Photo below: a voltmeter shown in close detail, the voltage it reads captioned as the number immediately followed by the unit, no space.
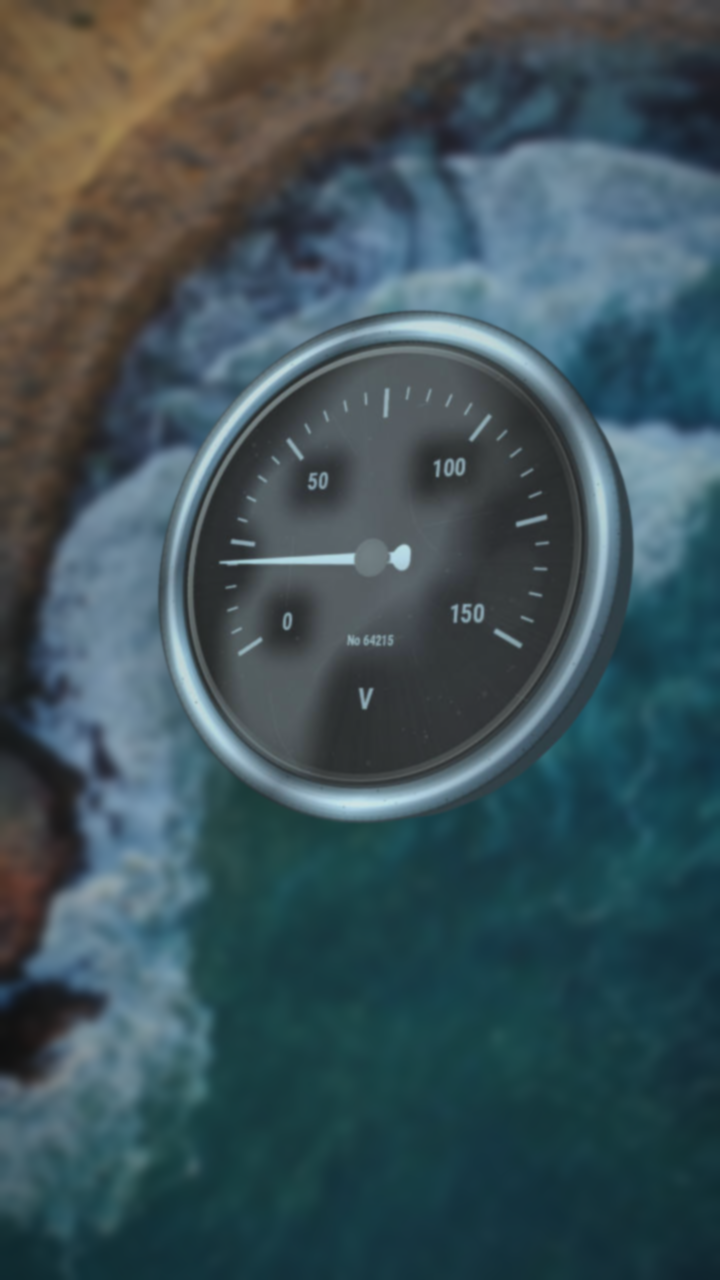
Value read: 20V
